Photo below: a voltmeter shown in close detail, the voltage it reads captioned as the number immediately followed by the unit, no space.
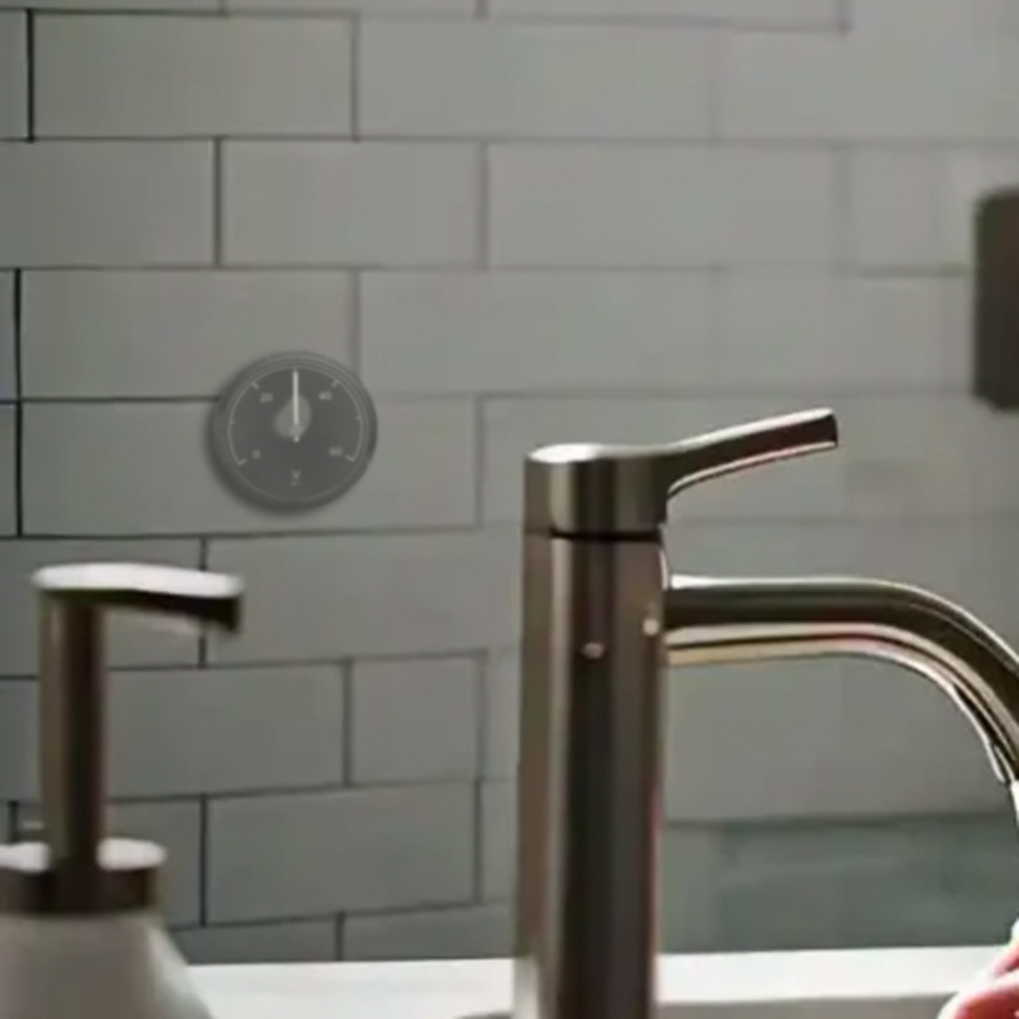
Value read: 30V
